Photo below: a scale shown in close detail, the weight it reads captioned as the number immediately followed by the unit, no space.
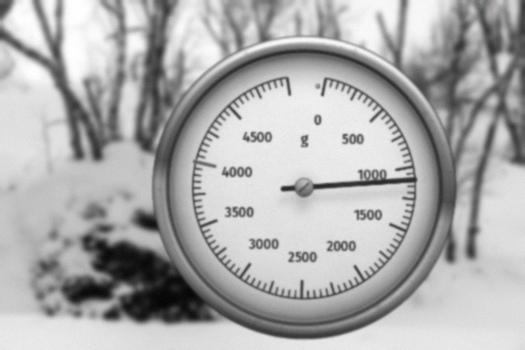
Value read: 1100g
